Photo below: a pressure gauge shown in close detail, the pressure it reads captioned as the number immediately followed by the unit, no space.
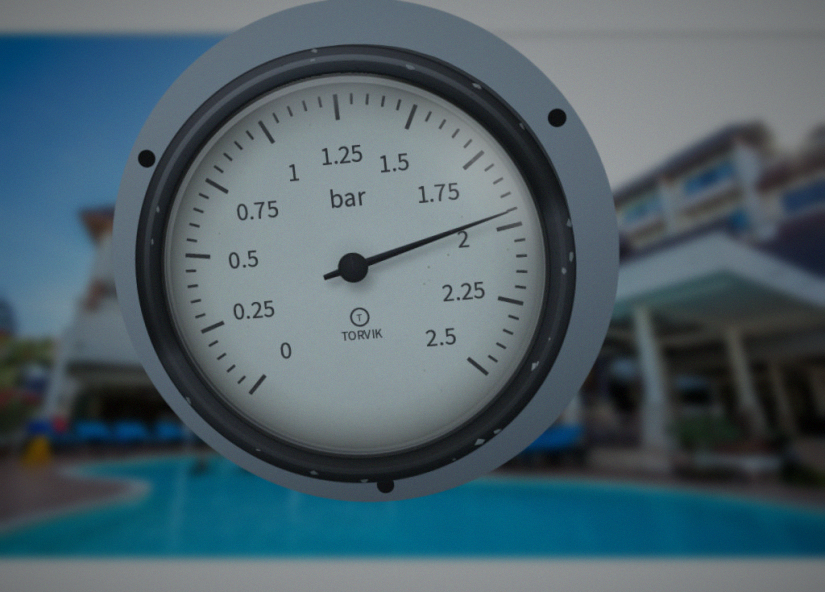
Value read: 1.95bar
